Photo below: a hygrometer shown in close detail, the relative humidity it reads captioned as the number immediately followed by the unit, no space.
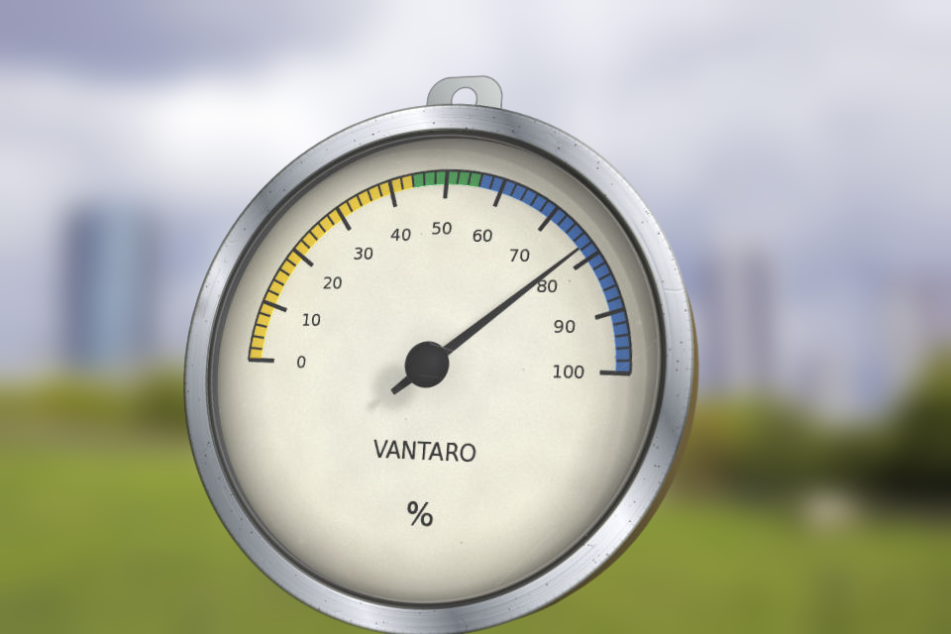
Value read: 78%
